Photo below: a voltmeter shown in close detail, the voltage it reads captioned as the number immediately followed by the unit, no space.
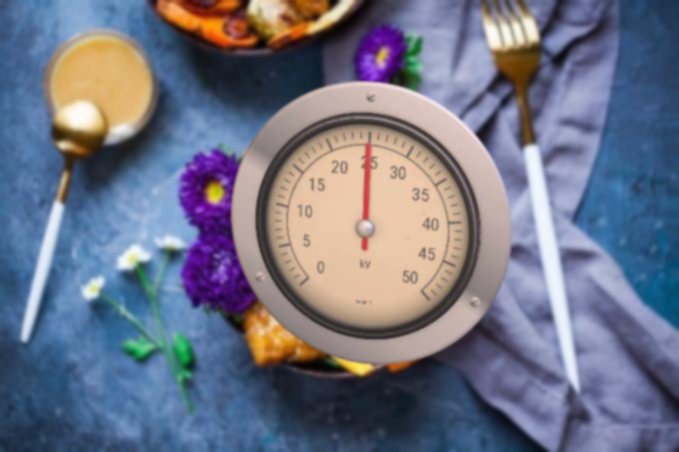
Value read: 25kV
